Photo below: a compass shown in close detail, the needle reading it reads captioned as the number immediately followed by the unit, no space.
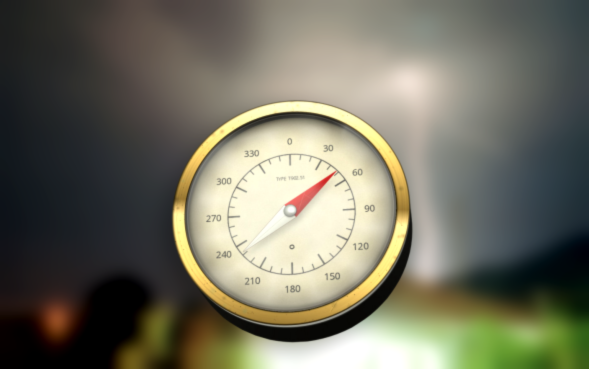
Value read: 50°
